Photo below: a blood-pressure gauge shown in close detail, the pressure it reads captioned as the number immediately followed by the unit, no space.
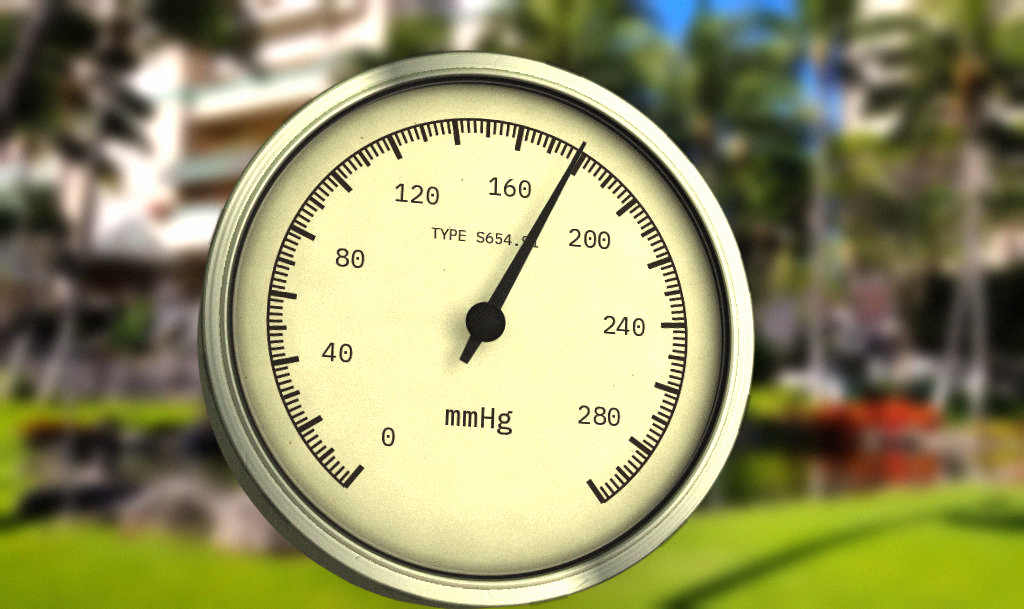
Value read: 178mmHg
